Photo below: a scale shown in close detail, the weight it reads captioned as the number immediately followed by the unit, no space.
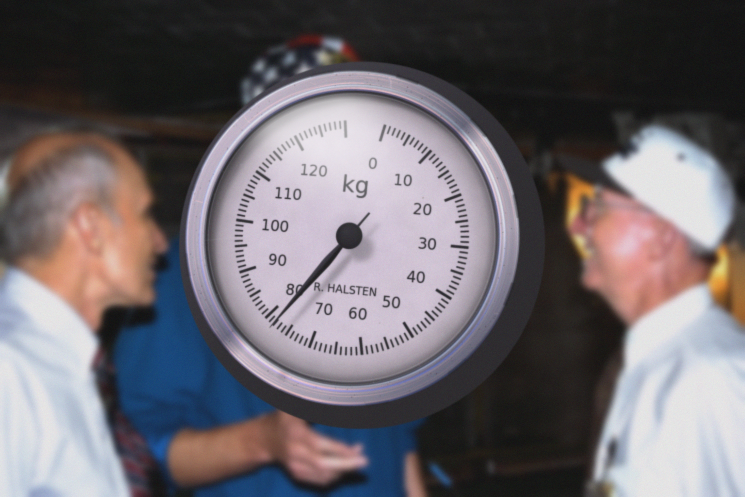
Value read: 78kg
